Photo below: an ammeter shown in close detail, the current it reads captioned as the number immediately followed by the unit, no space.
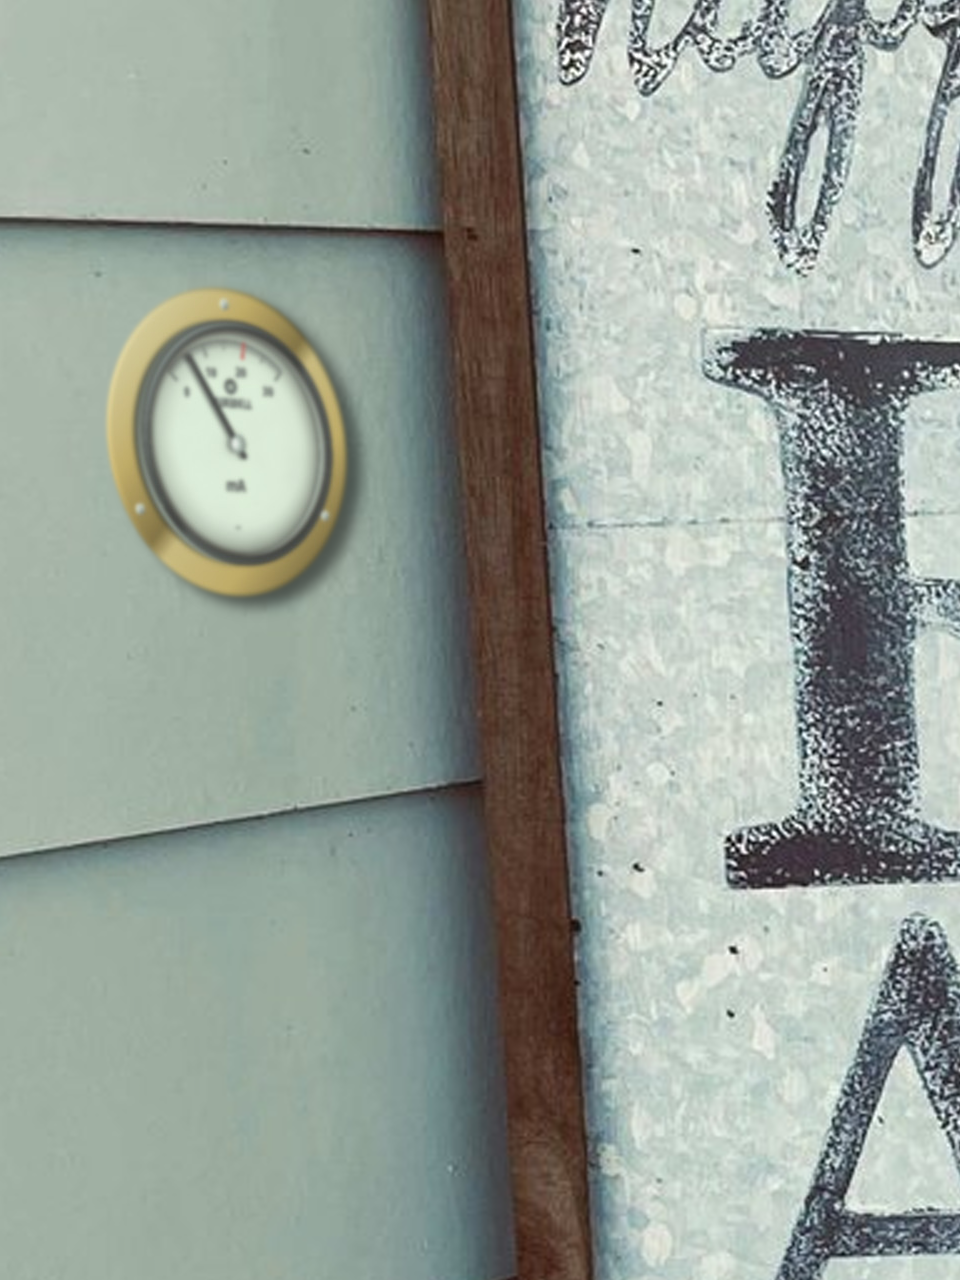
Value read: 5mA
